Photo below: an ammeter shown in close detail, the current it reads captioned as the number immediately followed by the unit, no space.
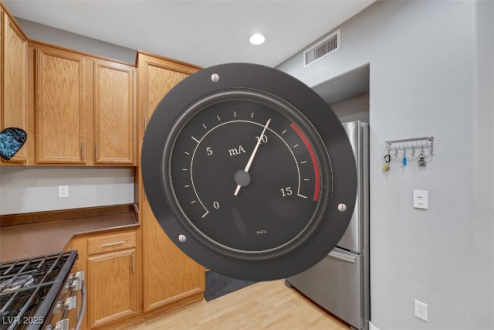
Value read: 10mA
